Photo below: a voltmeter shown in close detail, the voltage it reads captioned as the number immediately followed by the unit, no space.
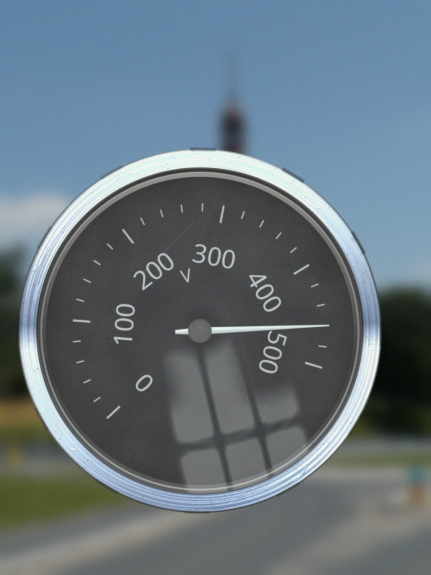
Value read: 460V
